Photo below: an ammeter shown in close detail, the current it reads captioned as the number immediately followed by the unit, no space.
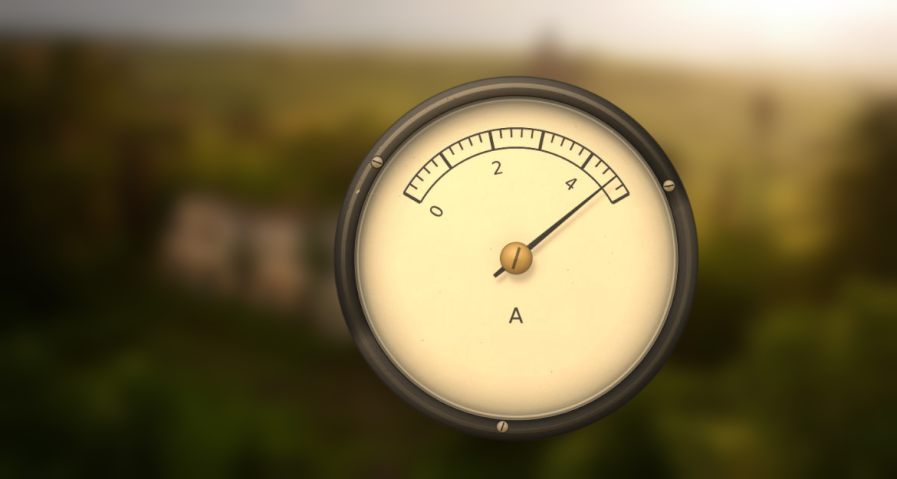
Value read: 4.6A
